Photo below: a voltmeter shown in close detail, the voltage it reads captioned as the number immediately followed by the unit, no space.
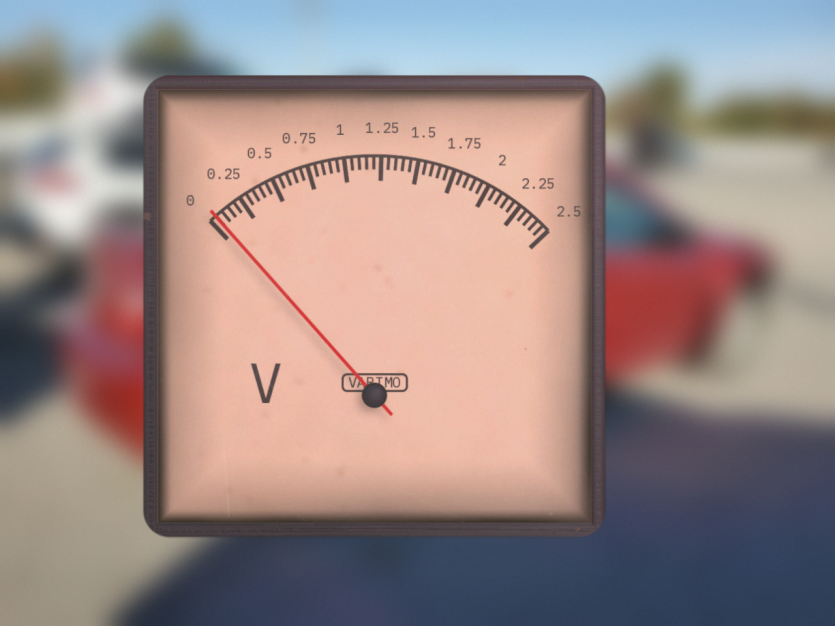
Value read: 0.05V
